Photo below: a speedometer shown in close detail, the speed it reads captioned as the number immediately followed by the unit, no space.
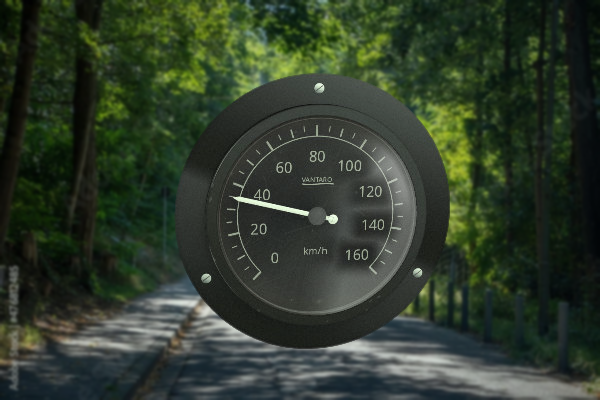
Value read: 35km/h
